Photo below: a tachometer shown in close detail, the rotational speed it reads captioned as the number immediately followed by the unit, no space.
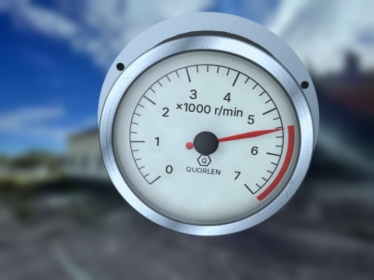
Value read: 5400rpm
